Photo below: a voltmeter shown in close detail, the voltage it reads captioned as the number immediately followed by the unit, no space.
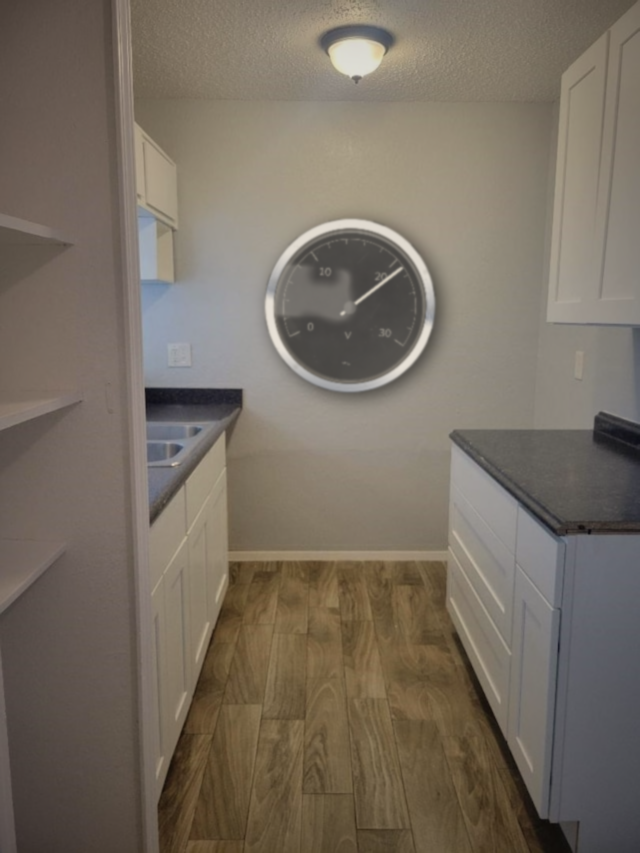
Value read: 21V
